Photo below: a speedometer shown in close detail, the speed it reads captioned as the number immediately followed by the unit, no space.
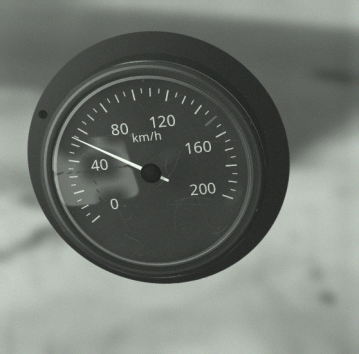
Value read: 55km/h
